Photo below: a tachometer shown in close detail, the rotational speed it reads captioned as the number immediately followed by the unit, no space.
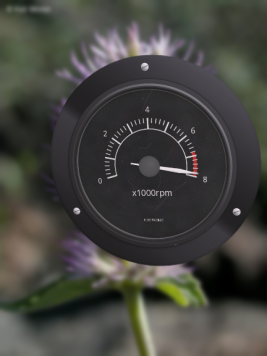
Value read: 7800rpm
